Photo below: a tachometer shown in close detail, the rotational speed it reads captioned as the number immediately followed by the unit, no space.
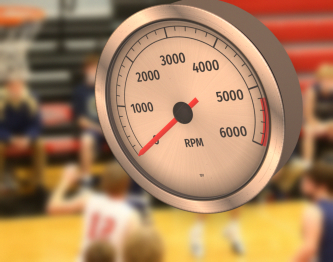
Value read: 0rpm
